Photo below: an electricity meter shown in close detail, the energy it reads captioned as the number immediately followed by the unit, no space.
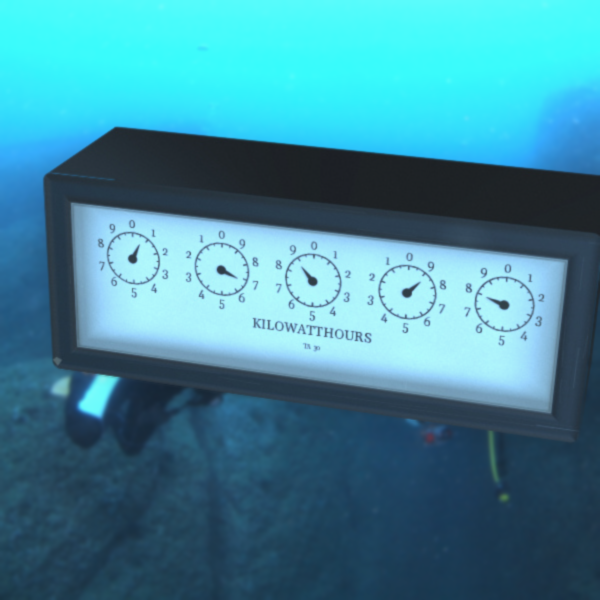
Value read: 6888kWh
